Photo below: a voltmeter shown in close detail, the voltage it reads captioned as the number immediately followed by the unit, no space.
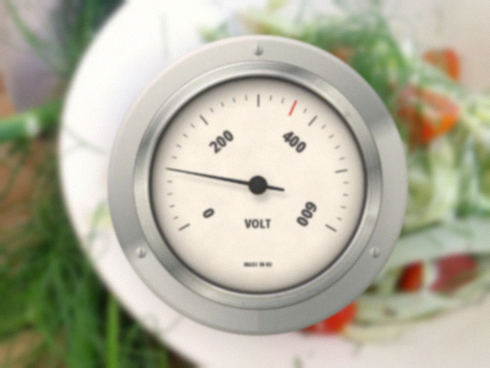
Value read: 100V
